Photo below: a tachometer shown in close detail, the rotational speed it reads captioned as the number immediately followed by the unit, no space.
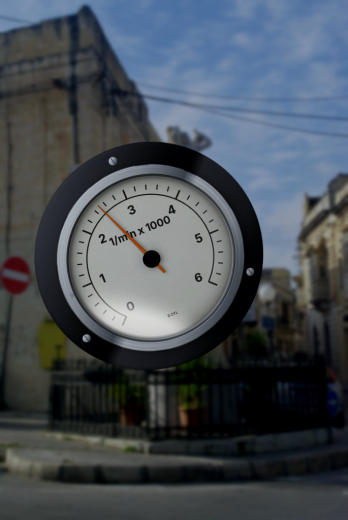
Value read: 2500rpm
